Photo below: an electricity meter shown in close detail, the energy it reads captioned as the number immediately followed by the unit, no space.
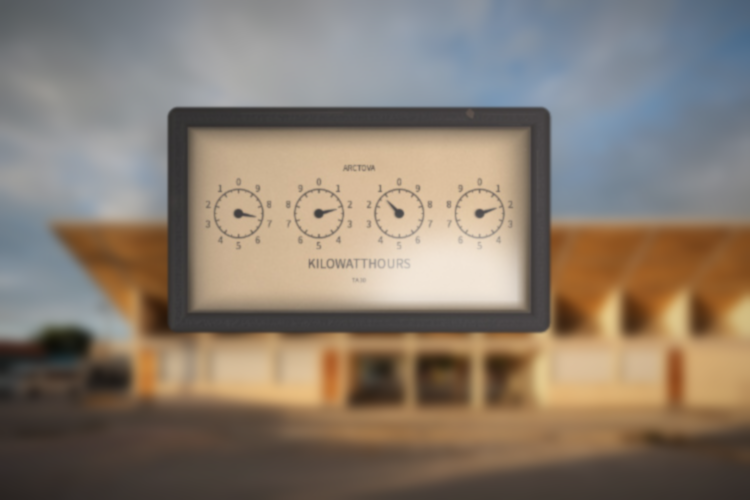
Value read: 7212kWh
